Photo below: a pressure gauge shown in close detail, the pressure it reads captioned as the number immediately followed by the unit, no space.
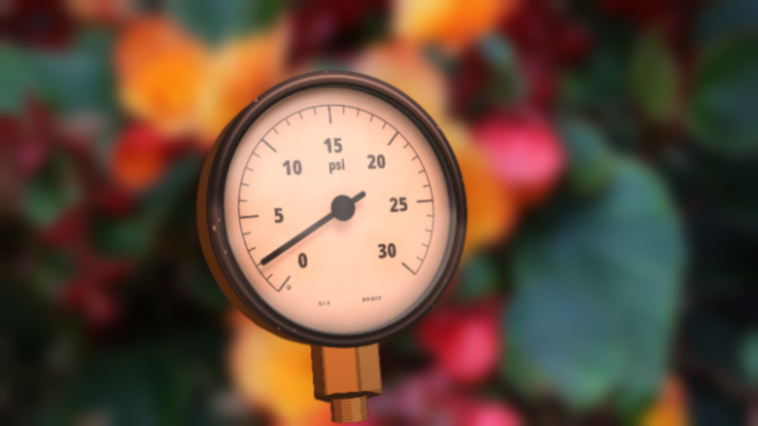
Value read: 2psi
